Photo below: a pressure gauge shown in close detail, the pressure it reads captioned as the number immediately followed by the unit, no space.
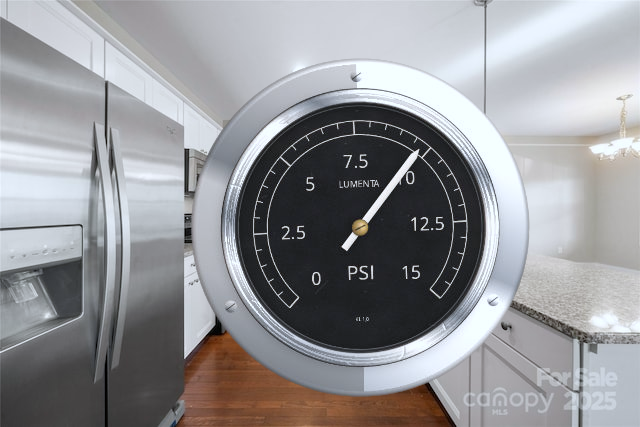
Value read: 9.75psi
